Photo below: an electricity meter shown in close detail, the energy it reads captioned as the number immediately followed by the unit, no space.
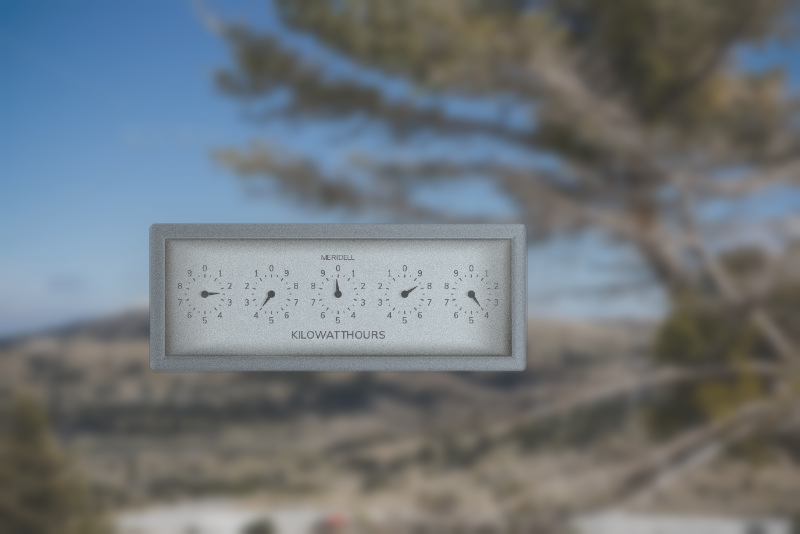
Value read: 23984kWh
